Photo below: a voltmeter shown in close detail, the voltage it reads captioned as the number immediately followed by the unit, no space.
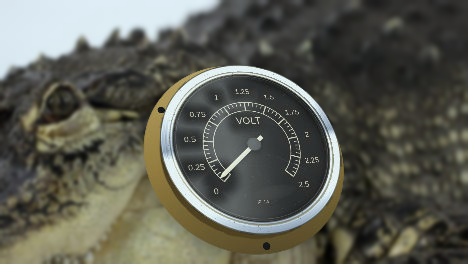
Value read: 0.05V
